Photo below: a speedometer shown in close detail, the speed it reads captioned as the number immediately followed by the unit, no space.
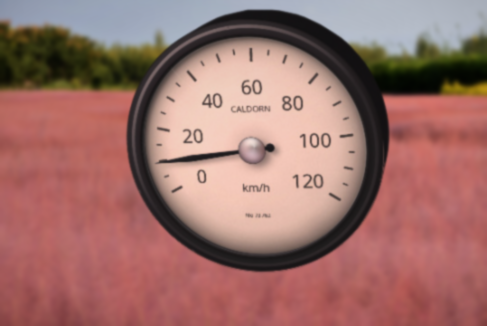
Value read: 10km/h
